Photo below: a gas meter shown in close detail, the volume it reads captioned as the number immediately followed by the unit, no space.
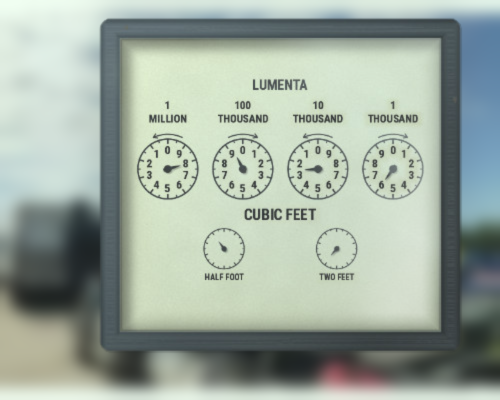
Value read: 792600ft³
